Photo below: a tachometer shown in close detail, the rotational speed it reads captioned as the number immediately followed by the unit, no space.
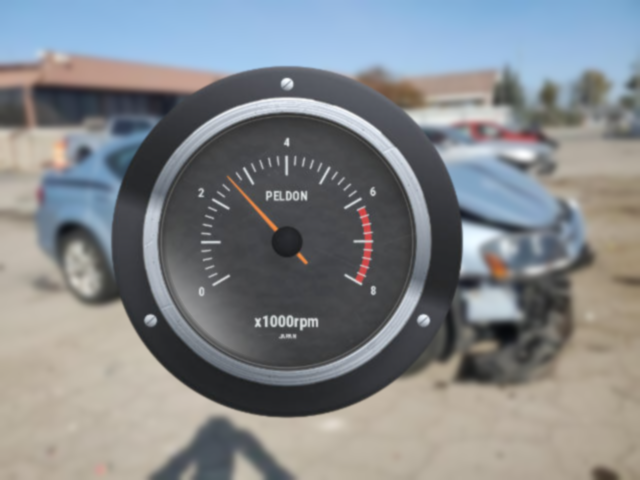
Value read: 2600rpm
